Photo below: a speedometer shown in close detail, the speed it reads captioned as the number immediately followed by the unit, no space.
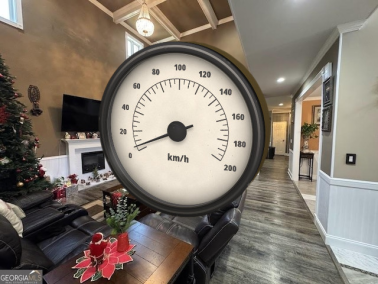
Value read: 5km/h
